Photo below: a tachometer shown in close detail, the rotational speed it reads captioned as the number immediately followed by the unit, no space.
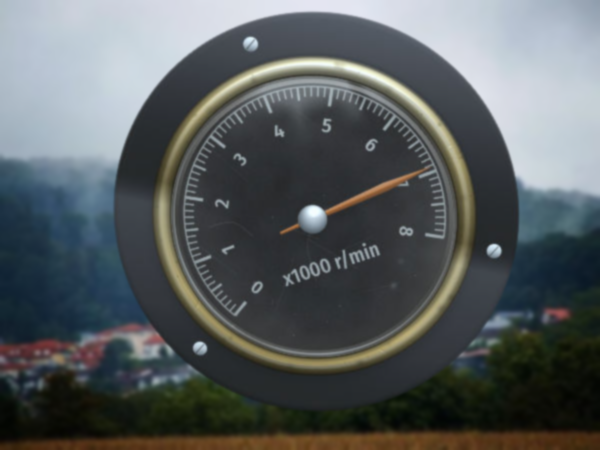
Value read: 6900rpm
